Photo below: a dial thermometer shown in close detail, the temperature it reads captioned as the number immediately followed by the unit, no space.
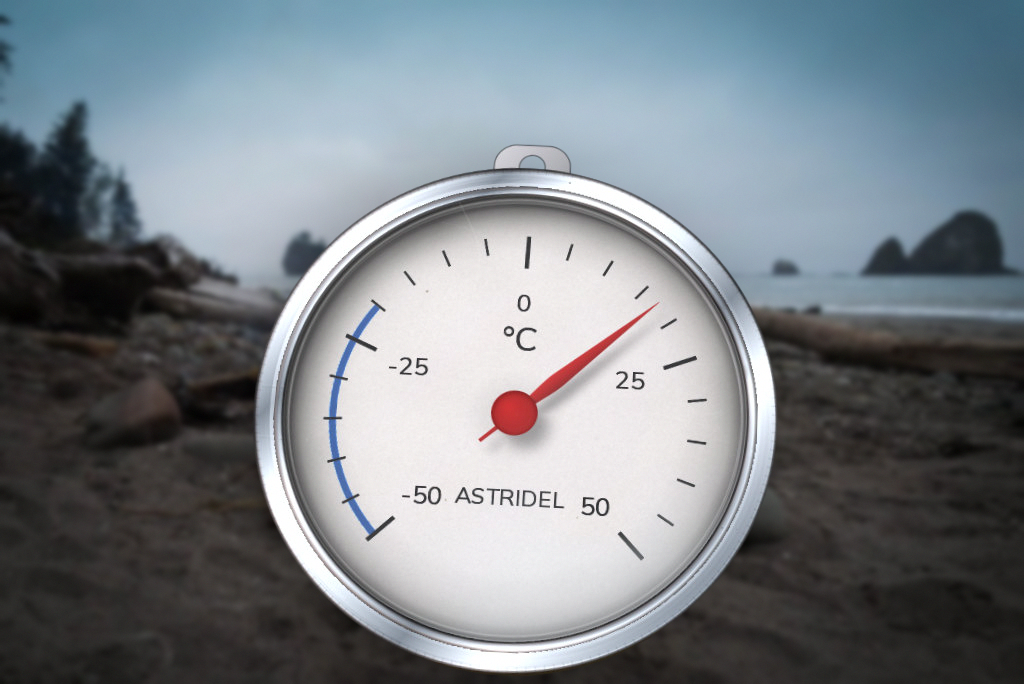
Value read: 17.5°C
